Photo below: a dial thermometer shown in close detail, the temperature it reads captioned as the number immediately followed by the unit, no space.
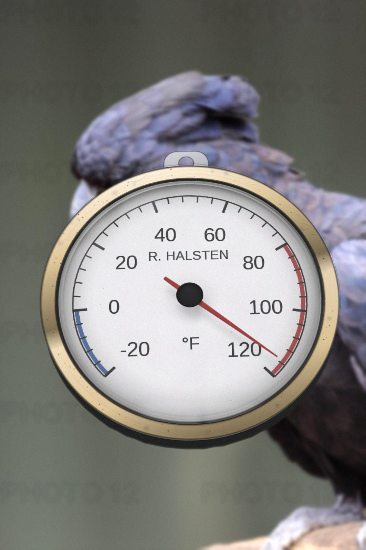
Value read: 116°F
